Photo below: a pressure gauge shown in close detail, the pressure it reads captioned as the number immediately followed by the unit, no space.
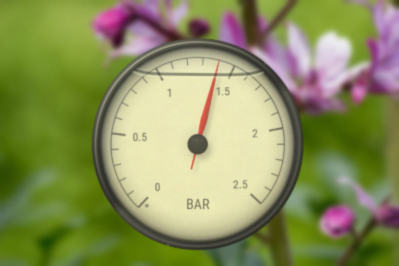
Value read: 1.4bar
